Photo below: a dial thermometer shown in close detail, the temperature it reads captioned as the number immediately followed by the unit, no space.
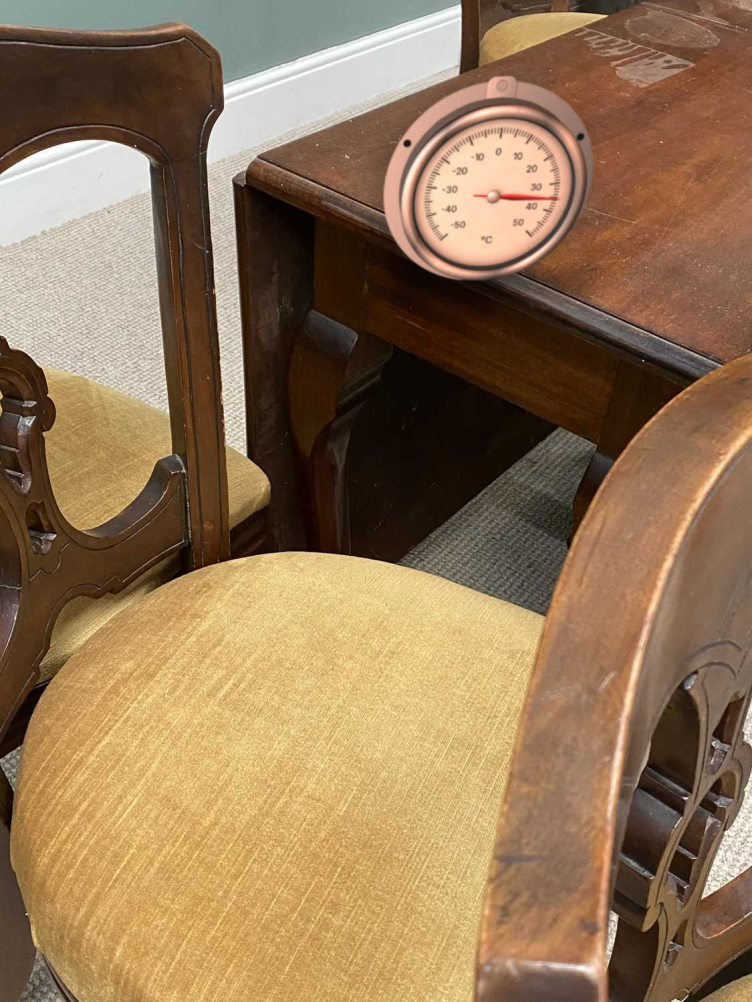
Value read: 35°C
